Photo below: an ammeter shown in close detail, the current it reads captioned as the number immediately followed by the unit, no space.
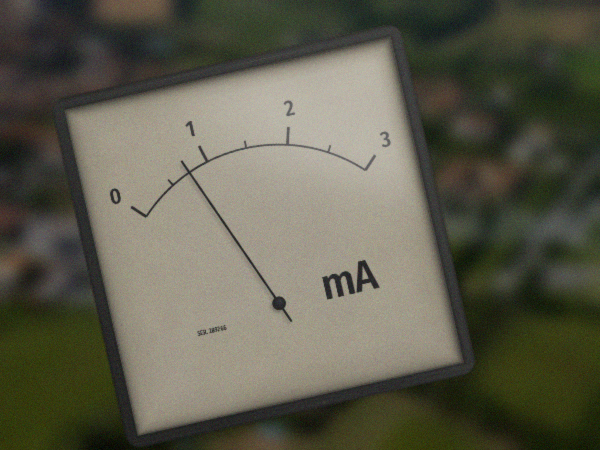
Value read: 0.75mA
